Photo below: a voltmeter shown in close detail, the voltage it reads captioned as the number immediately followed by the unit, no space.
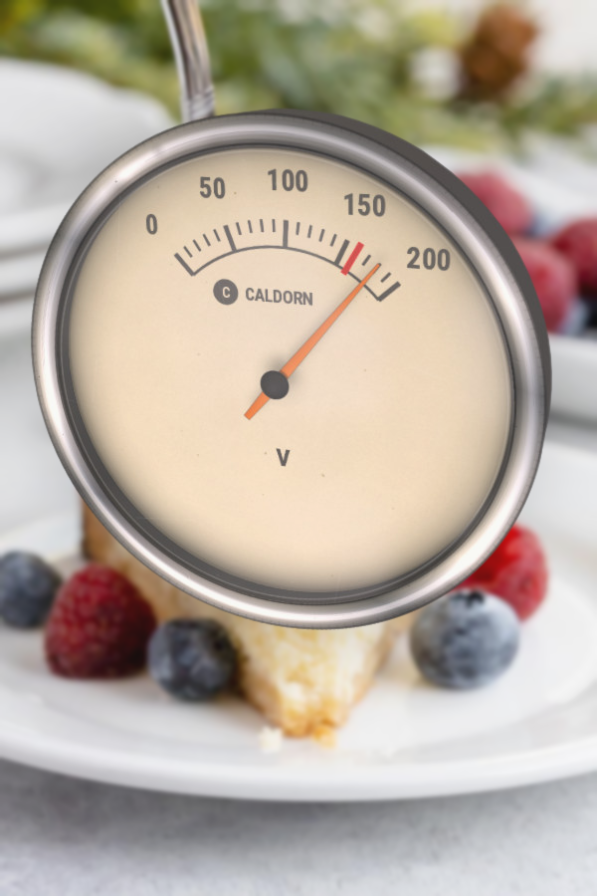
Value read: 180V
